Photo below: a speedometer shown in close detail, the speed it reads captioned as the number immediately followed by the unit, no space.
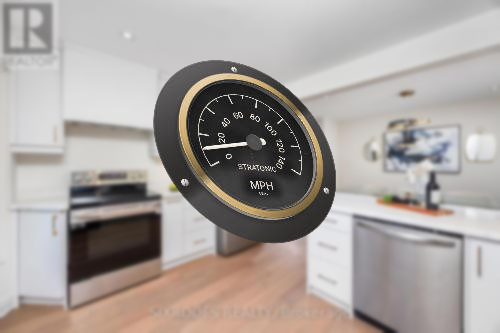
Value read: 10mph
